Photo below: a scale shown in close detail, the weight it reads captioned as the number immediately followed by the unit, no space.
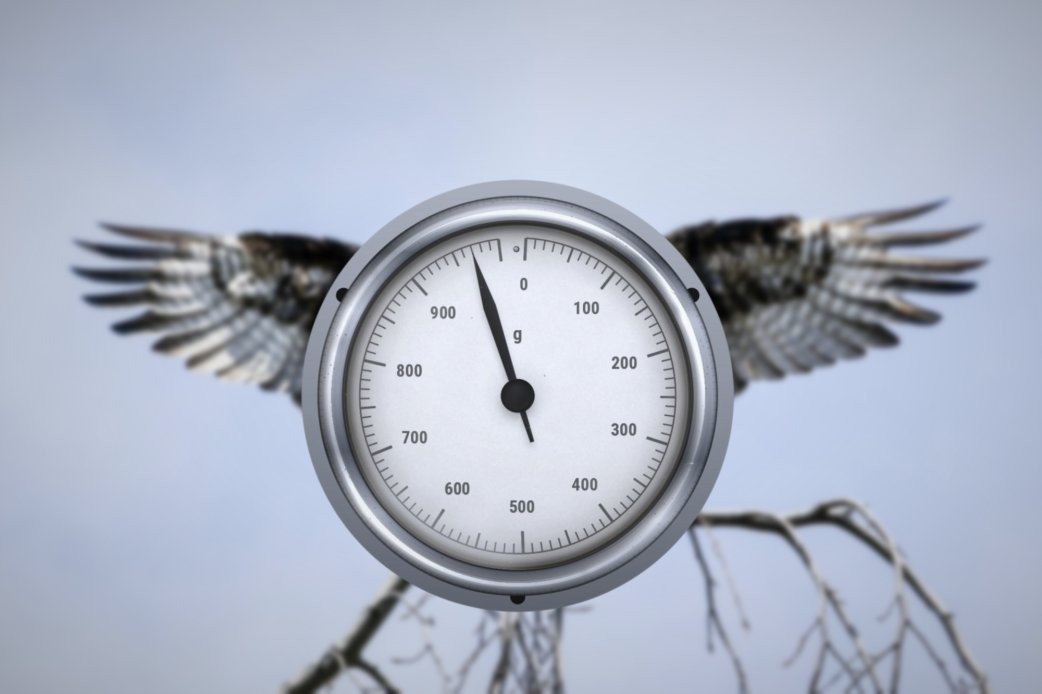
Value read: 970g
